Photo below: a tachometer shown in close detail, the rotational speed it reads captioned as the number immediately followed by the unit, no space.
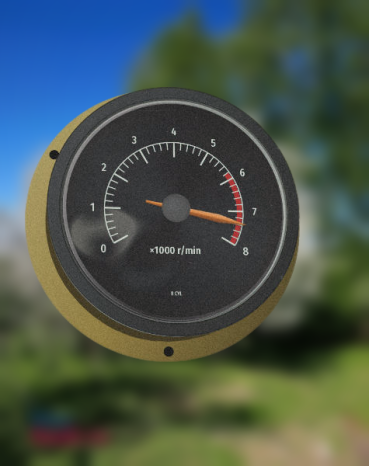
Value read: 7400rpm
